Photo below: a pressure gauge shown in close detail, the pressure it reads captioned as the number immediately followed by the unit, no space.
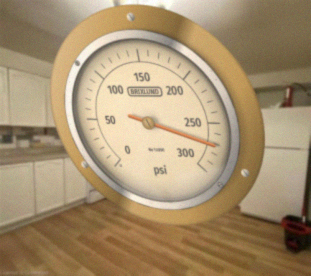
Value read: 270psi
